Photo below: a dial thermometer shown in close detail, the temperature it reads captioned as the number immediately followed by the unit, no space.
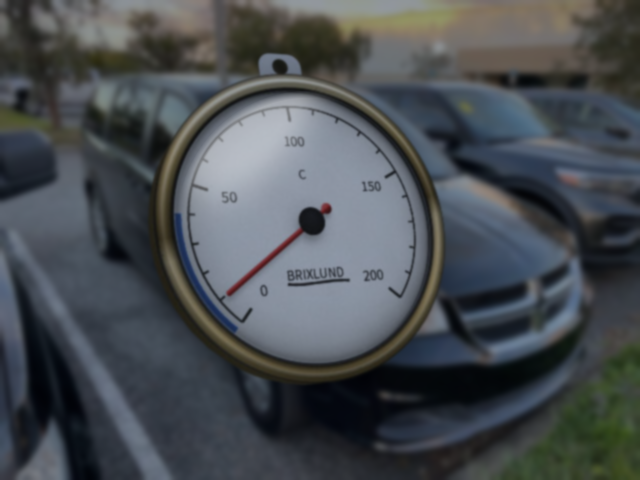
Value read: 10°C
